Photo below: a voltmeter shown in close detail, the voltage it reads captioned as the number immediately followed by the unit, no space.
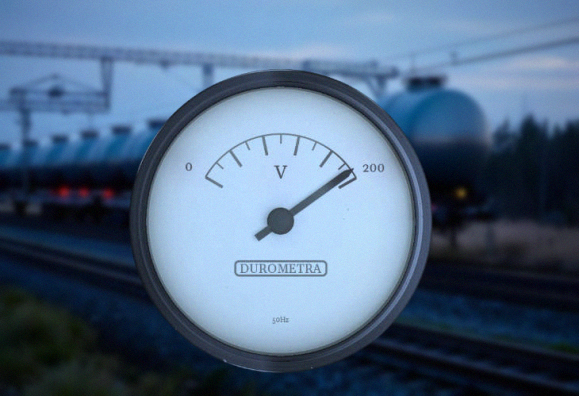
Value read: 190V
